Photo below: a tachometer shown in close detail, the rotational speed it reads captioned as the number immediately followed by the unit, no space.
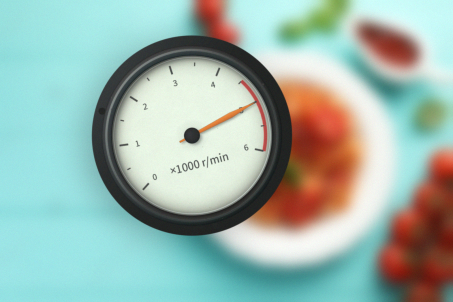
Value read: 5000rpm
